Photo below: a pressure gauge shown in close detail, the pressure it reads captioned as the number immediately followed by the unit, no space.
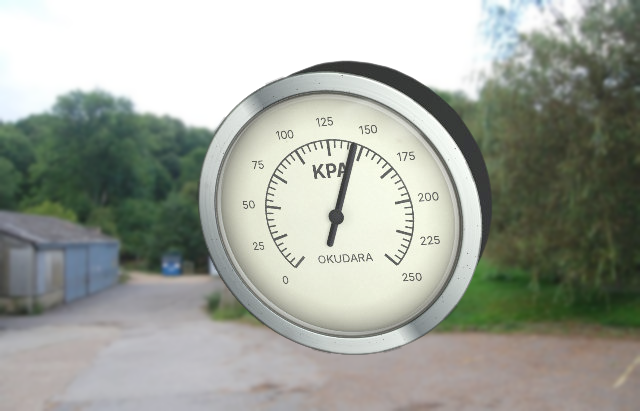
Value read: 145kPa
